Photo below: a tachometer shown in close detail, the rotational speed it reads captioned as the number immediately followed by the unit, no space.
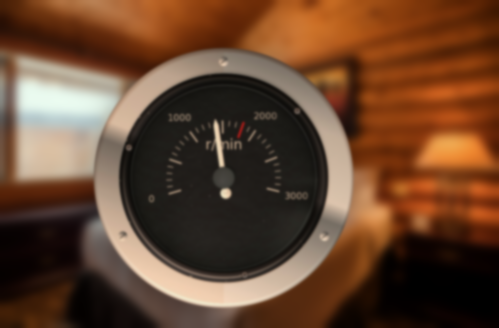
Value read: 1400rpm
